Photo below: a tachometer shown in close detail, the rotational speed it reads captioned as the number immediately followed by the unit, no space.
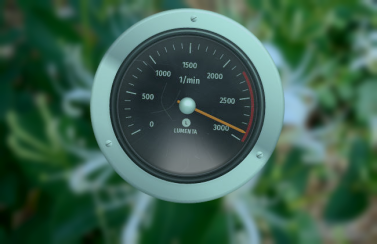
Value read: 2900rpm
